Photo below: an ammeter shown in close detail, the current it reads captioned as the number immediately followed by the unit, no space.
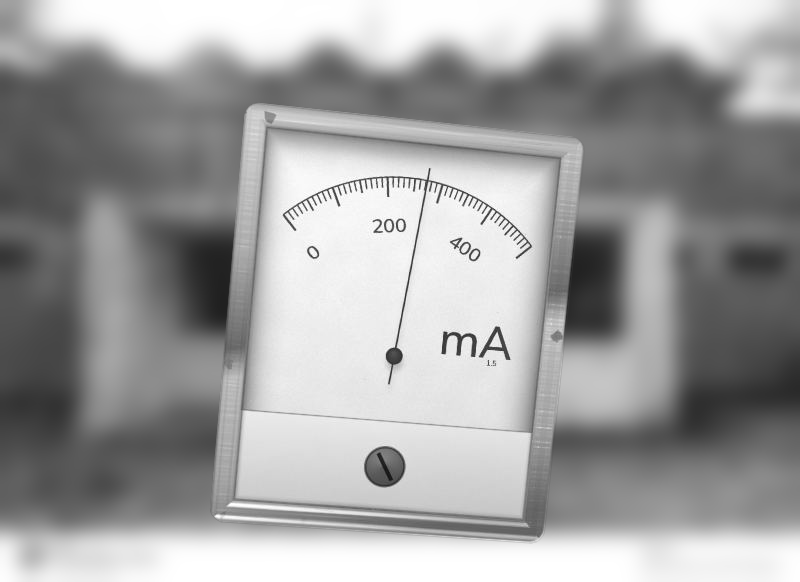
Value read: 270mA
